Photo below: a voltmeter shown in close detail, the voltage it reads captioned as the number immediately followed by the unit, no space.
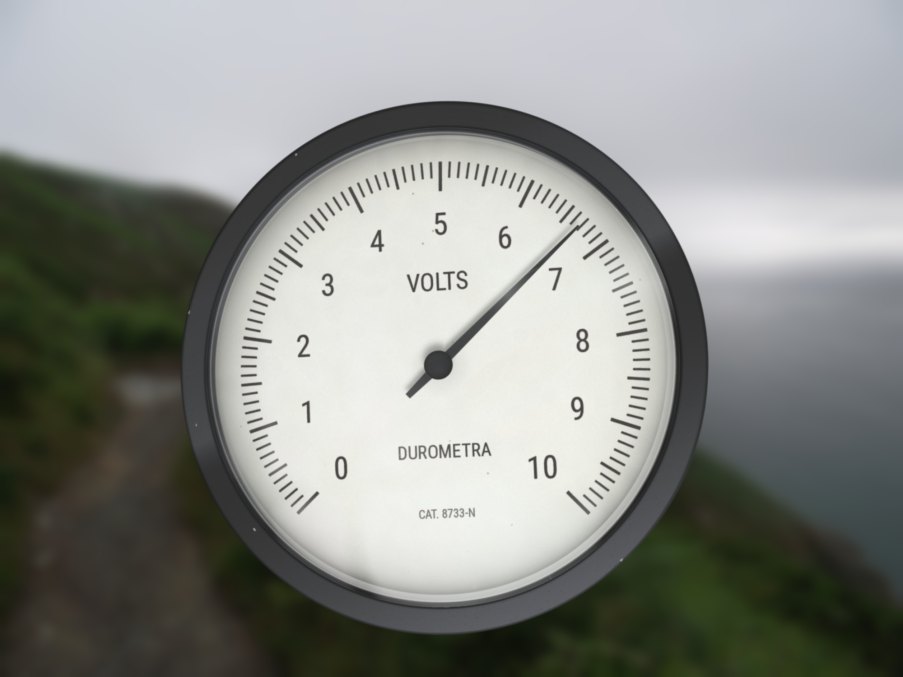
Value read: 6.7V
